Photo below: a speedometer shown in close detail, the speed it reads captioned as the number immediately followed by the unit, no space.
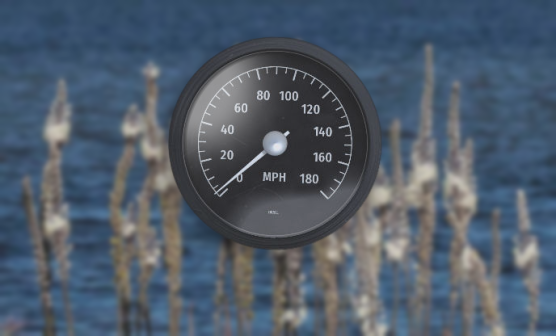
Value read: 2.5mph
